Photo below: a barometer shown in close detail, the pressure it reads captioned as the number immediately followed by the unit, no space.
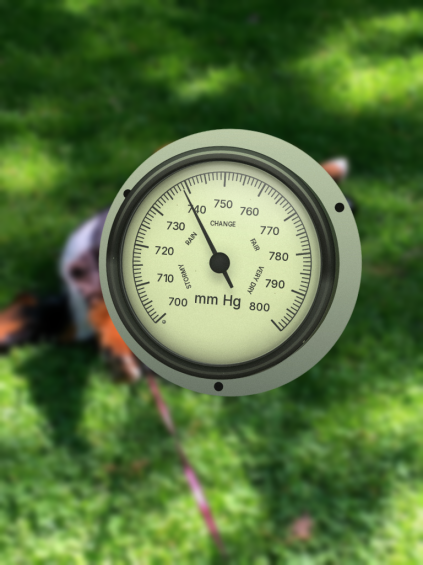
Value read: 739mmHg
